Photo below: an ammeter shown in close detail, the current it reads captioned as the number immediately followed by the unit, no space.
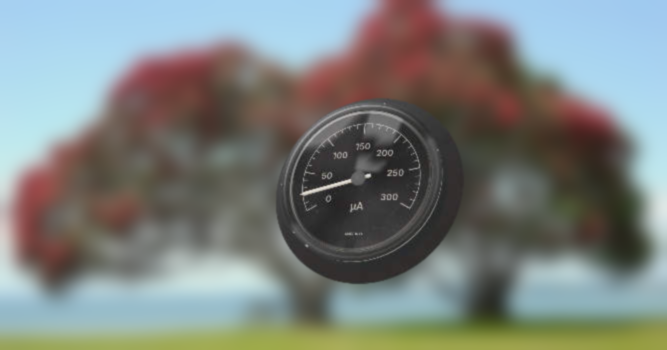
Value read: 20µA
